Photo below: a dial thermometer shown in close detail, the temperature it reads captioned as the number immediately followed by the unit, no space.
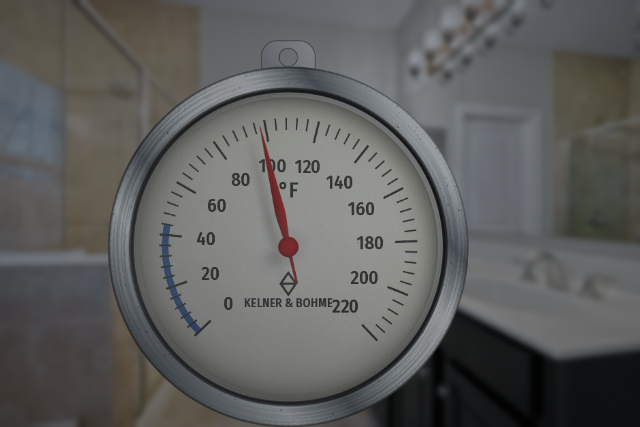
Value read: 98°F
